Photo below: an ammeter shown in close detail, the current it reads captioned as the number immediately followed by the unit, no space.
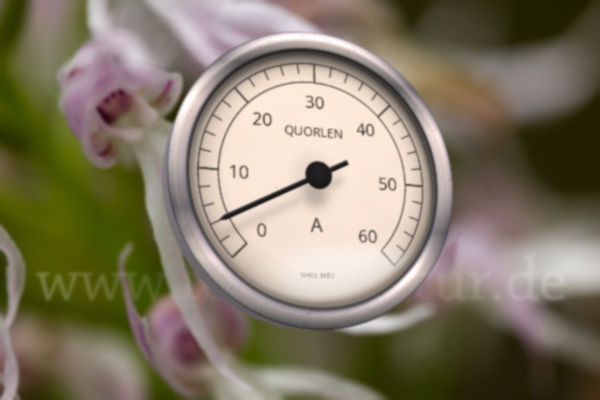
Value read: 4A
